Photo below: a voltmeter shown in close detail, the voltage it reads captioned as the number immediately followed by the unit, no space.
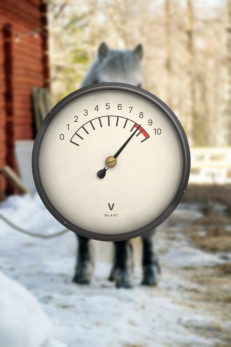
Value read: 8.5V
